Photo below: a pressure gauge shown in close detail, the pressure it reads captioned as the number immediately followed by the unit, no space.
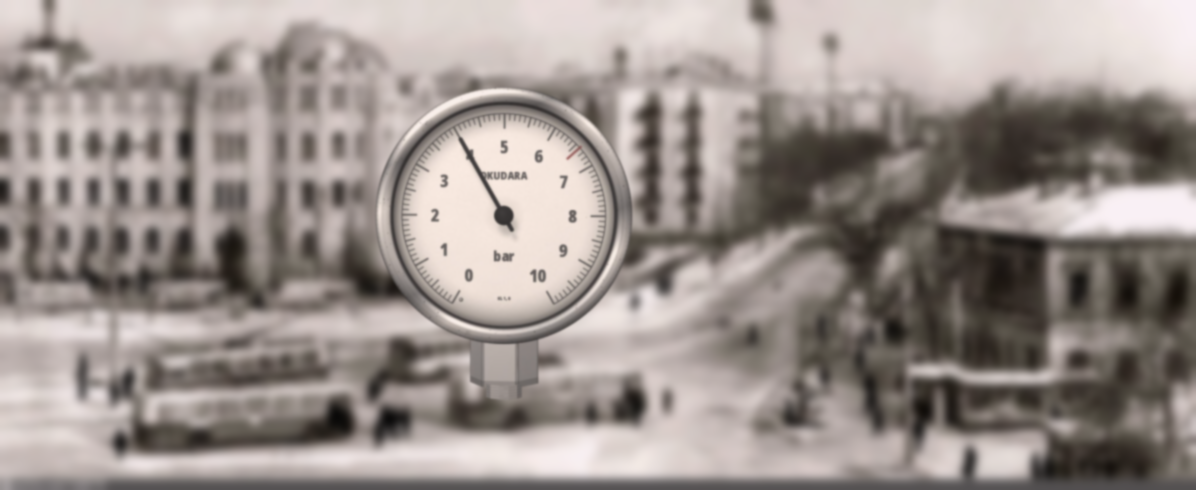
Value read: 4bar
